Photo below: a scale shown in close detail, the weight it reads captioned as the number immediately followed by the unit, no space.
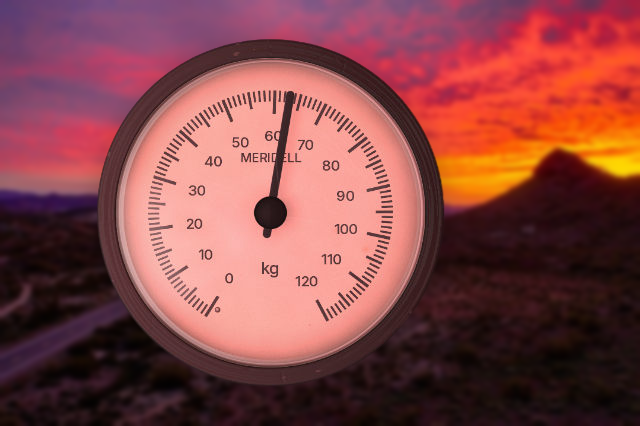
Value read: 63kg
